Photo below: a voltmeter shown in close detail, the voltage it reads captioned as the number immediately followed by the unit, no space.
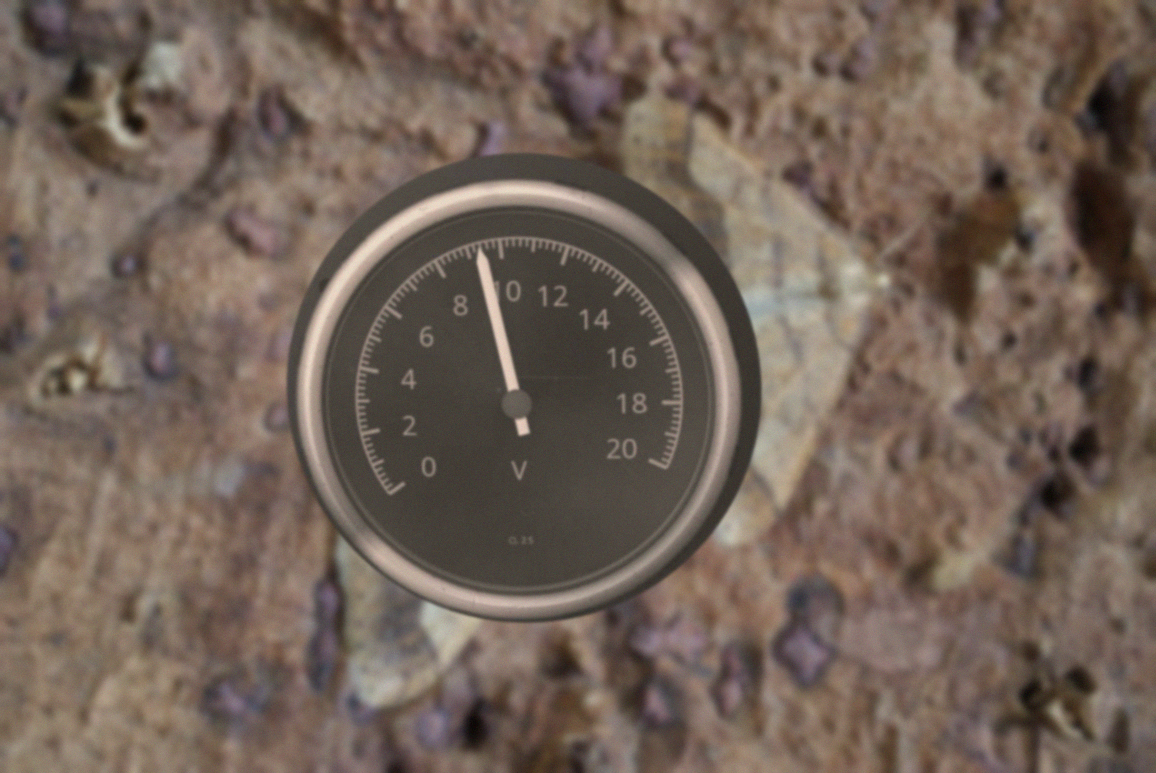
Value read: 9.4V
